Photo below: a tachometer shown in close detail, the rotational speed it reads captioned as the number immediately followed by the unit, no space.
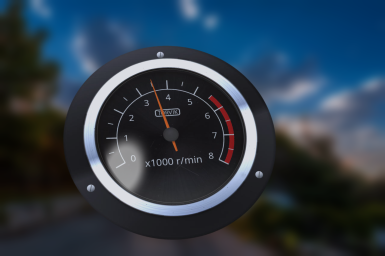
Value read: 3500rpm
